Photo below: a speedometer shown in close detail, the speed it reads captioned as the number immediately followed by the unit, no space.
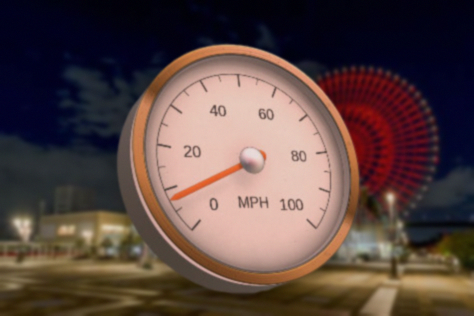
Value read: 7.5mph
